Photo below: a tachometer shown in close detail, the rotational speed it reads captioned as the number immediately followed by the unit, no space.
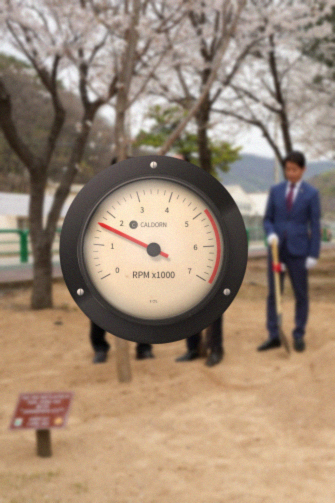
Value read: 1600rpm
